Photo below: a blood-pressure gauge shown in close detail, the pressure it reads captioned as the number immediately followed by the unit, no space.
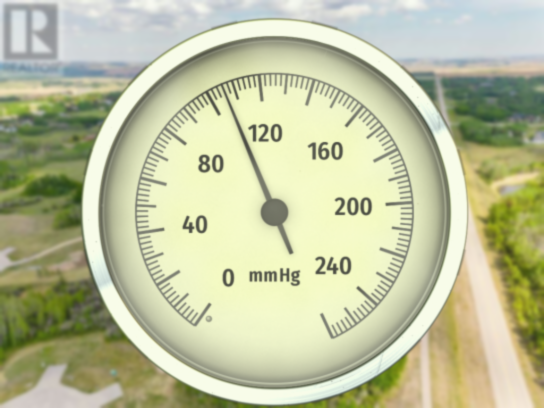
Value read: 106mmHg
